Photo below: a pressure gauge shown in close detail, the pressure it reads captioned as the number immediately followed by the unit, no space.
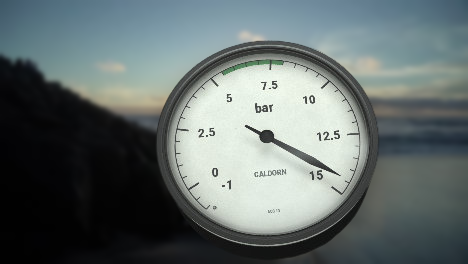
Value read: 14.5bar
